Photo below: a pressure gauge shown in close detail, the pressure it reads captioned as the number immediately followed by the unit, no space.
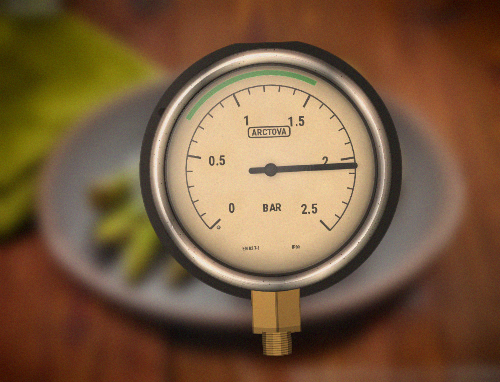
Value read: 2.05bar
